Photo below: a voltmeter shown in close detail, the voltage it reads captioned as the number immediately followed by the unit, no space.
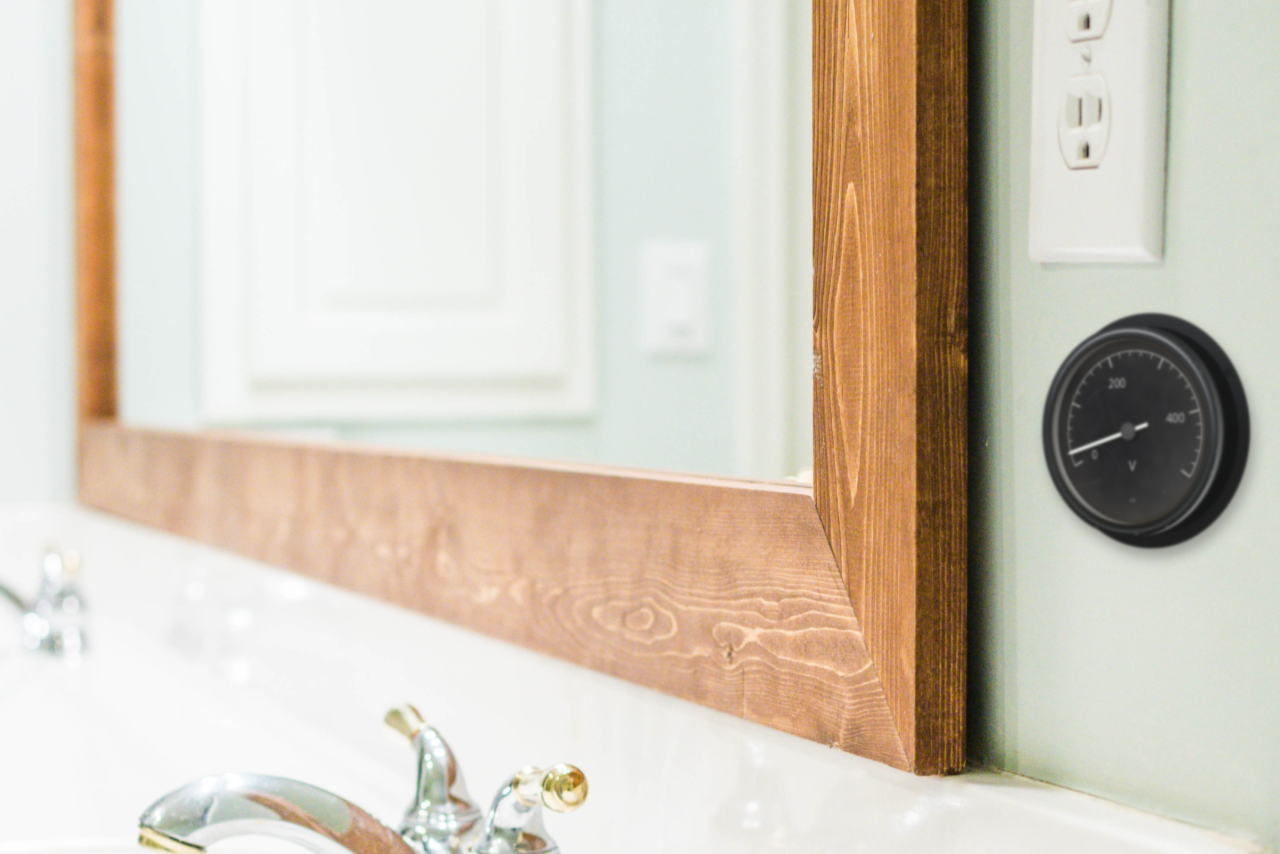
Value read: 20V
